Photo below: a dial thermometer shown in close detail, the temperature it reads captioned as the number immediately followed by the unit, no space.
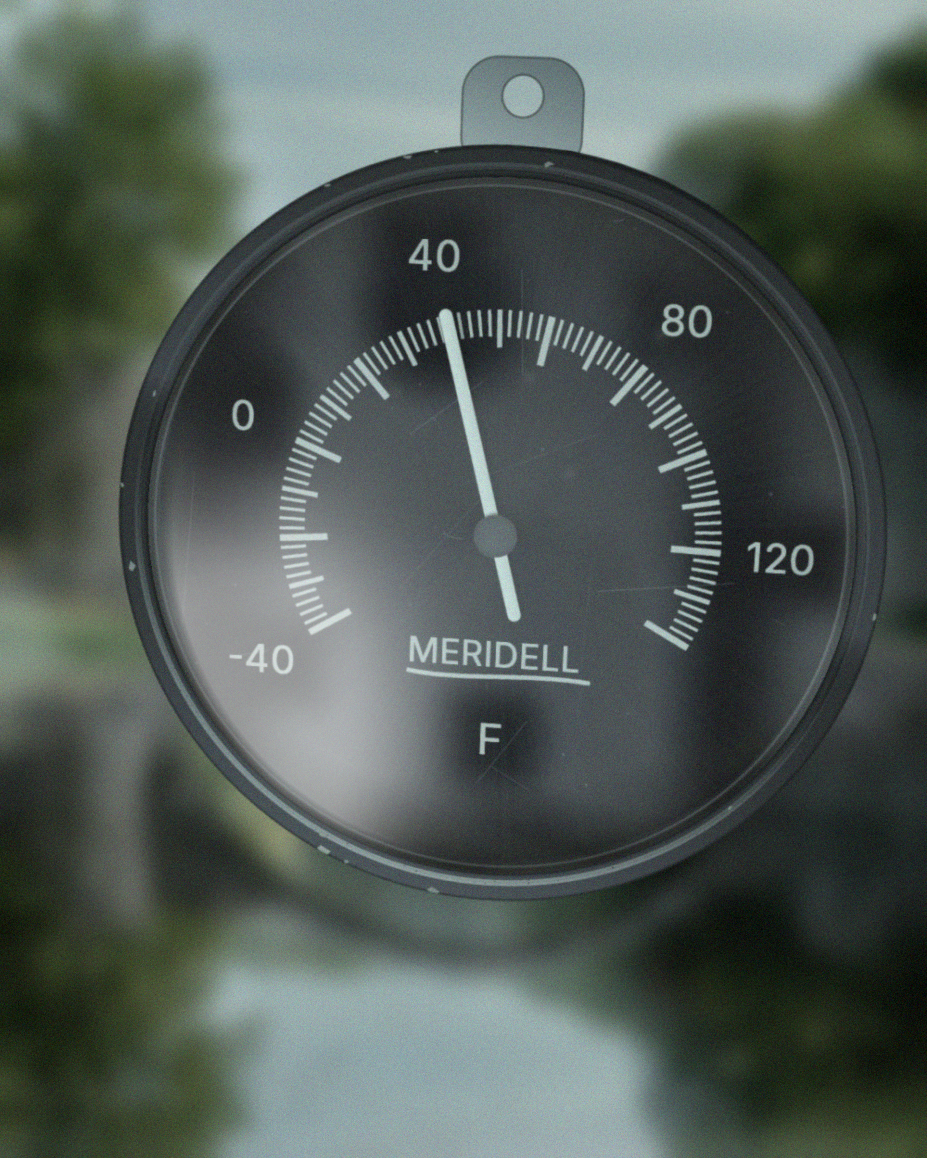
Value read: 40°F
